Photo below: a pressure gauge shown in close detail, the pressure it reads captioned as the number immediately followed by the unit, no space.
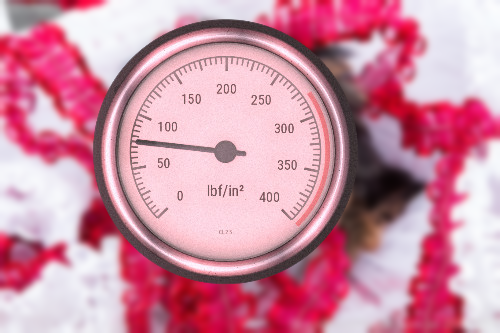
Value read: 75psi
